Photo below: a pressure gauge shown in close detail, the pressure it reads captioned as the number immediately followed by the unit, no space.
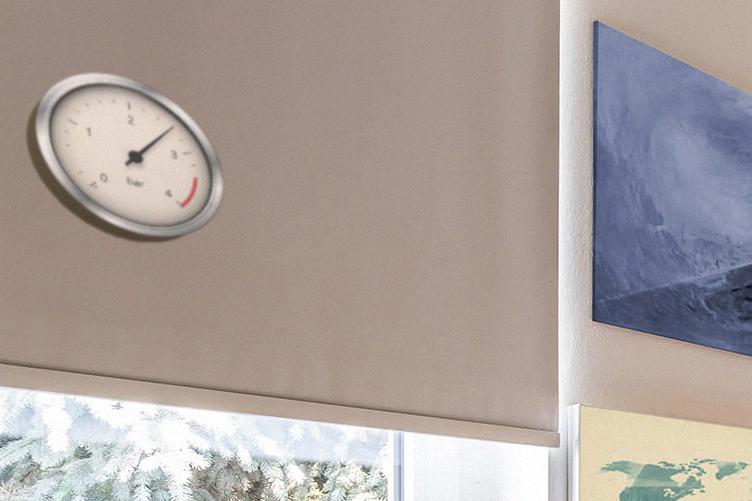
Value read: 2.6bar
